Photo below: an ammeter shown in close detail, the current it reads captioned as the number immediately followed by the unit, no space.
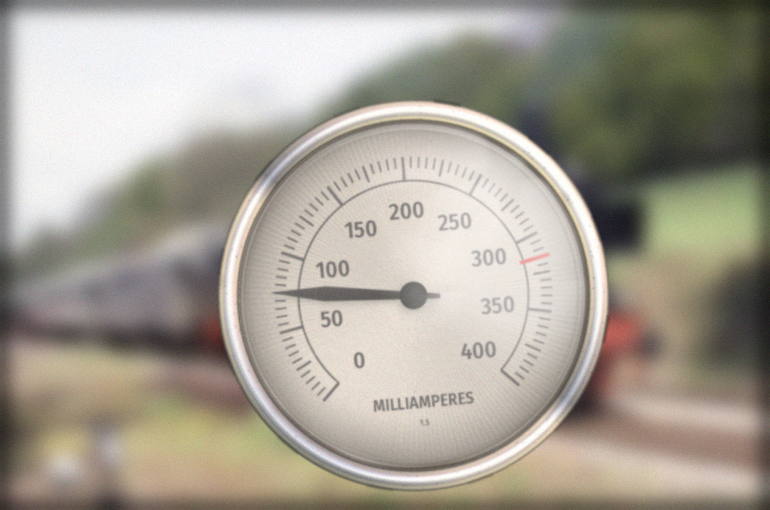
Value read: 75mA
